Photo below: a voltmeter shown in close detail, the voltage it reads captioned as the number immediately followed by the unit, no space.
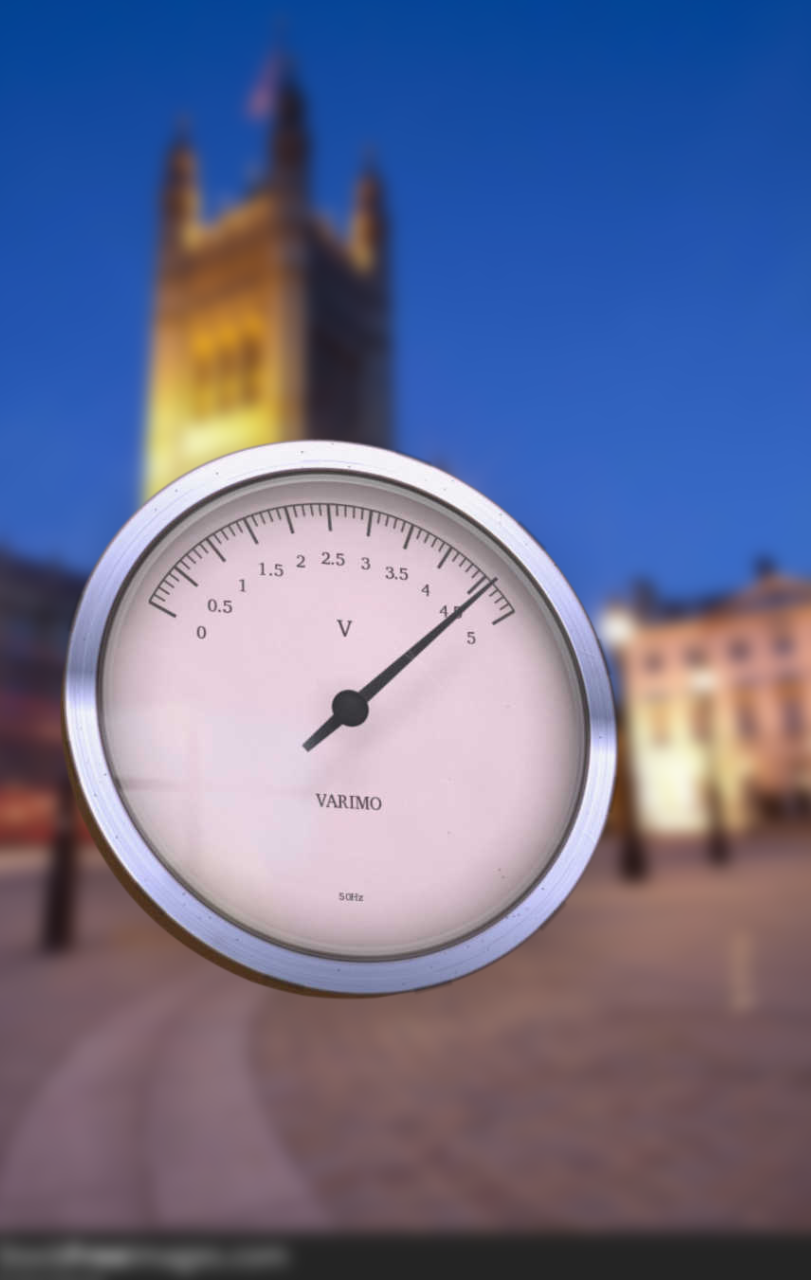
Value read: 4.6V
